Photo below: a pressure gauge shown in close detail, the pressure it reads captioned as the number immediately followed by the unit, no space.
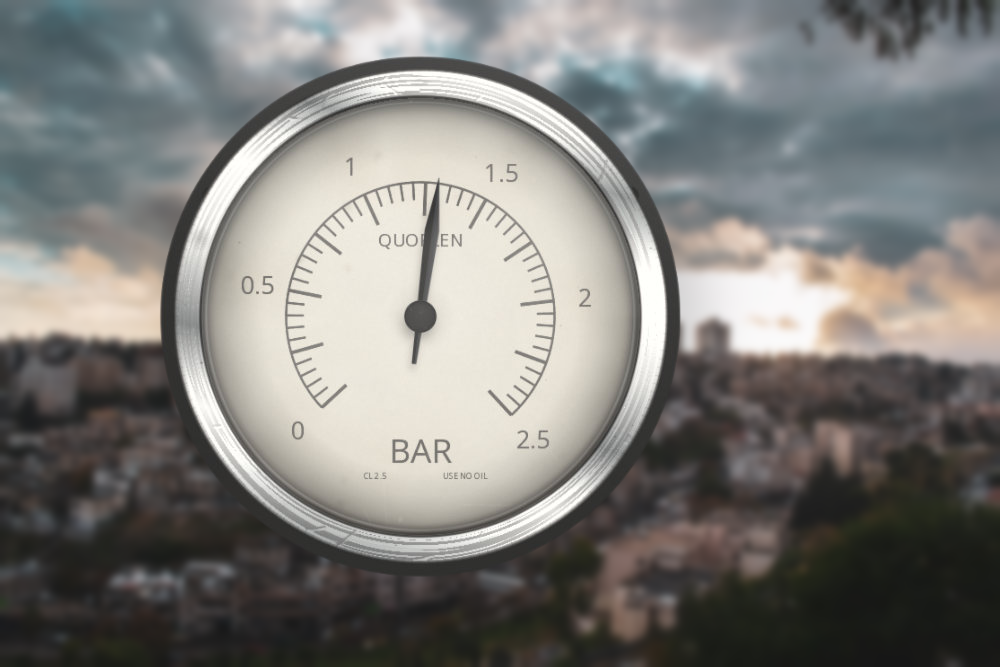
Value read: 1.3bar
